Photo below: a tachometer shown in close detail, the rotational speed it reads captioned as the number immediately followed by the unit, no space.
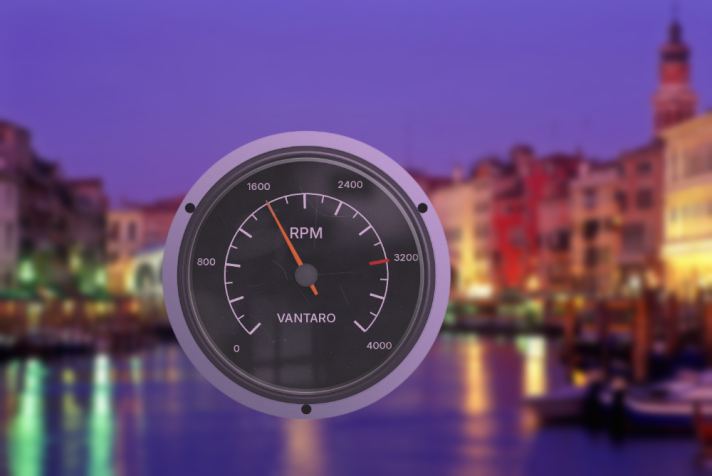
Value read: 1600rpm
